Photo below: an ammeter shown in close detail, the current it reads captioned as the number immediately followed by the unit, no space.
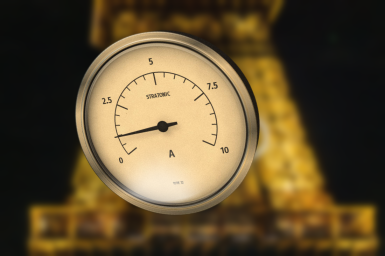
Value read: 1A
